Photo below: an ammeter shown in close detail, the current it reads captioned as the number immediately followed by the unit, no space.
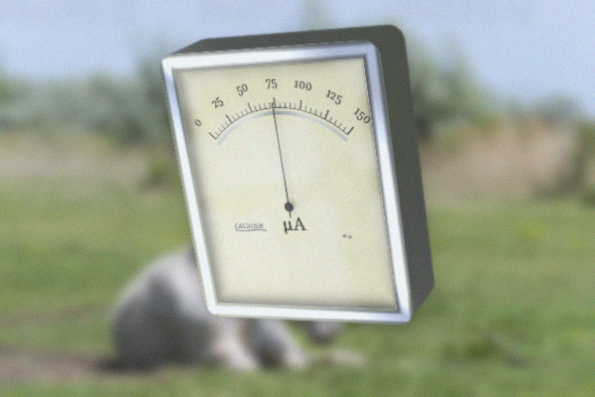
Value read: 75µA
